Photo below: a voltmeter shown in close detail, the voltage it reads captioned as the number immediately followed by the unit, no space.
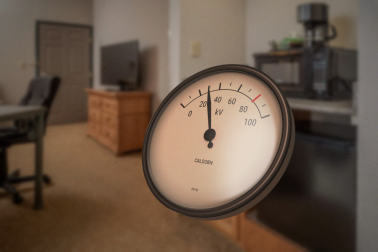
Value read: 30kV
